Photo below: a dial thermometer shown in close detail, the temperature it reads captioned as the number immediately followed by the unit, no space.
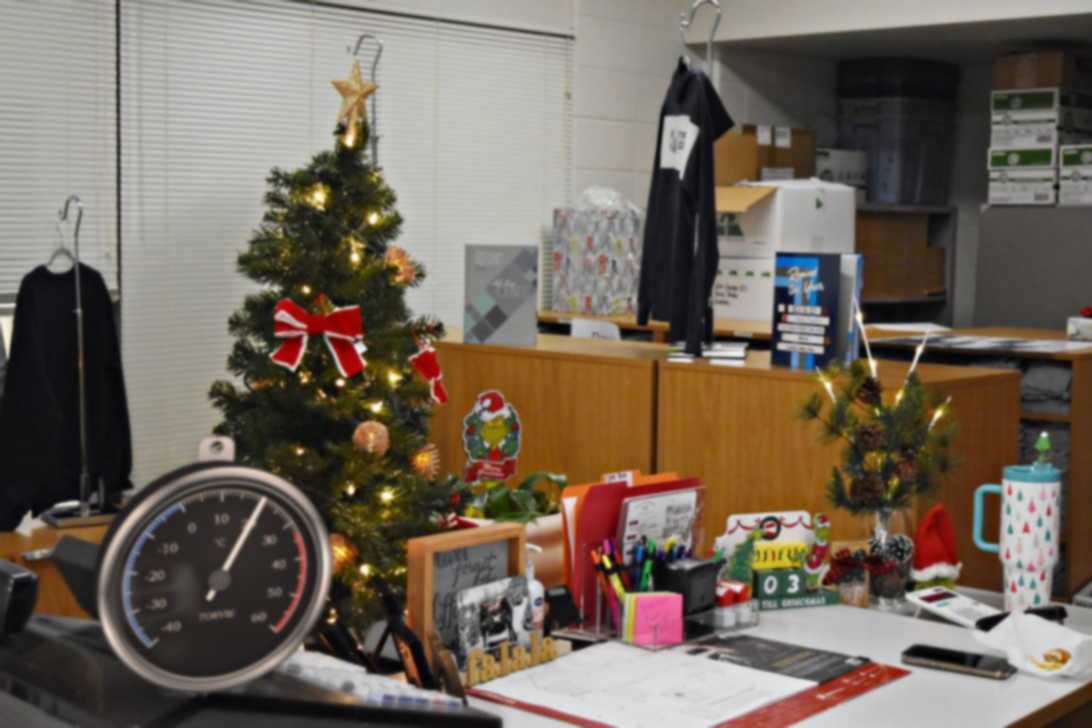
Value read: 20°C
